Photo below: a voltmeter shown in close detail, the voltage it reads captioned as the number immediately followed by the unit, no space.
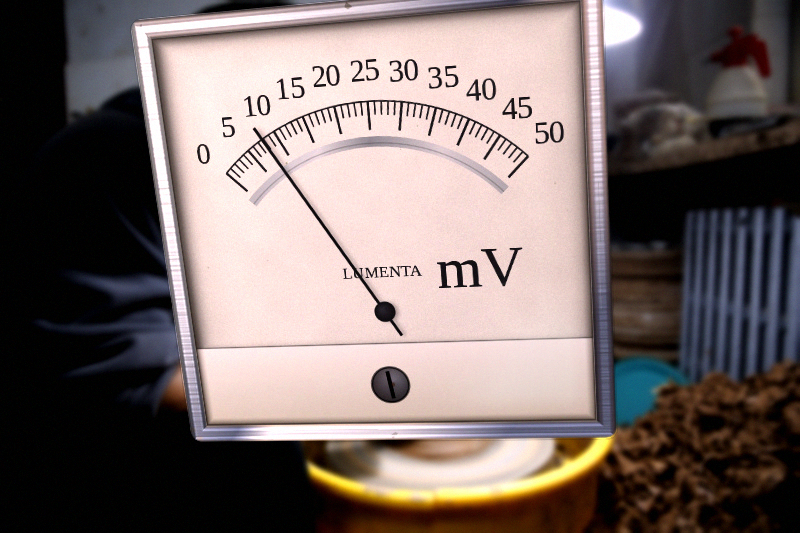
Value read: 8mV
